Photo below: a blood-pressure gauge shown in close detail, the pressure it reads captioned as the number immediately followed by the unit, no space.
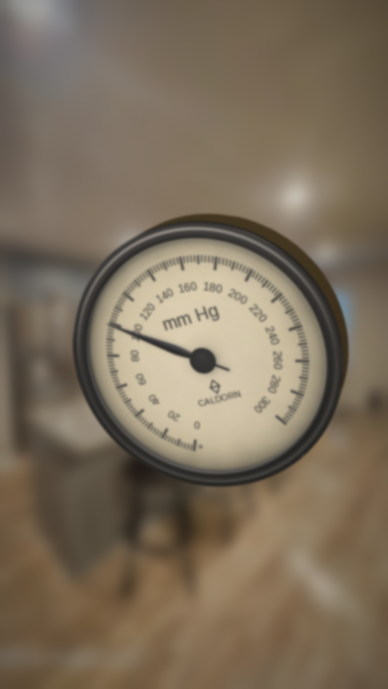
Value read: 100mmHg
